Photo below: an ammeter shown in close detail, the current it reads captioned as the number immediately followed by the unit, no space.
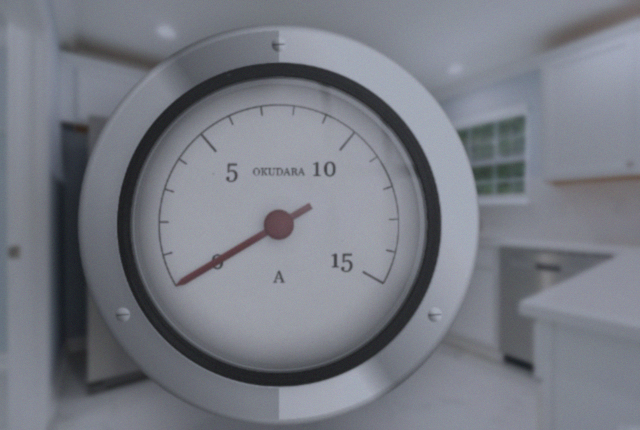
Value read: 0A
